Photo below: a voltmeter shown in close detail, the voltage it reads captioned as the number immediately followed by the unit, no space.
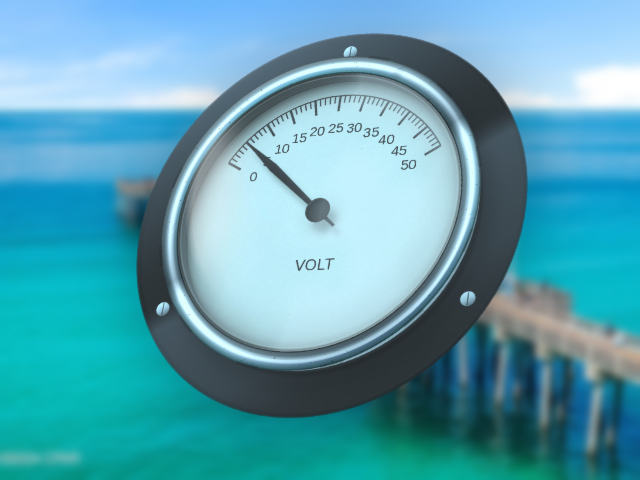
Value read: 5V
